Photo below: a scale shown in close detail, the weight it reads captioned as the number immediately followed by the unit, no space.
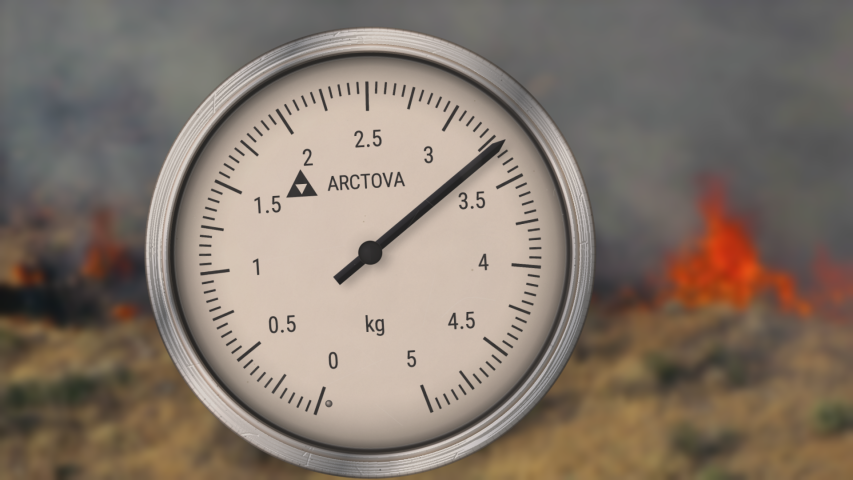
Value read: 3.3kg
